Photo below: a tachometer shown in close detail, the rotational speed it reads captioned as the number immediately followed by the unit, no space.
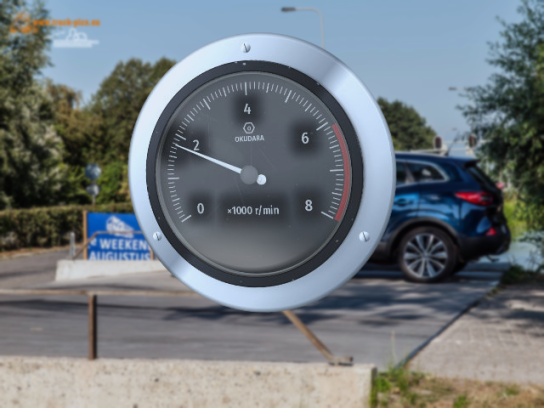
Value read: 1800rpm
